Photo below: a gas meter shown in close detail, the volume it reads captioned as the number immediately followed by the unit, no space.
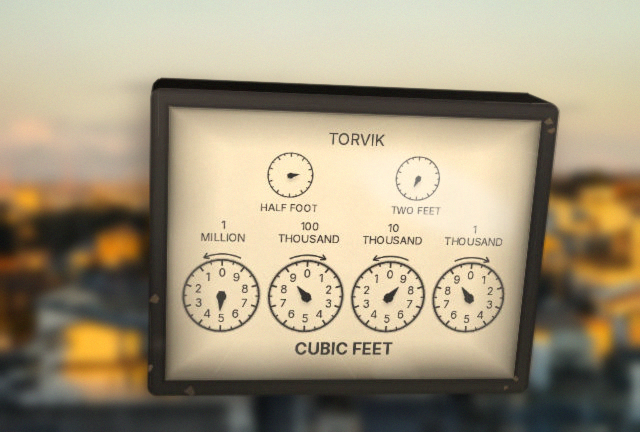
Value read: 488900ft³
